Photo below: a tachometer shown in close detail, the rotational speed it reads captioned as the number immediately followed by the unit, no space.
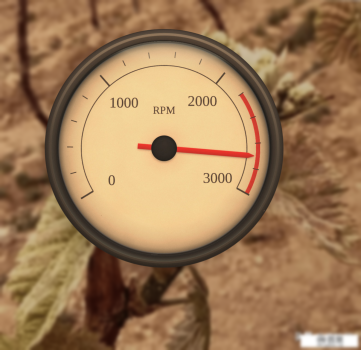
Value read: 2700rpm
